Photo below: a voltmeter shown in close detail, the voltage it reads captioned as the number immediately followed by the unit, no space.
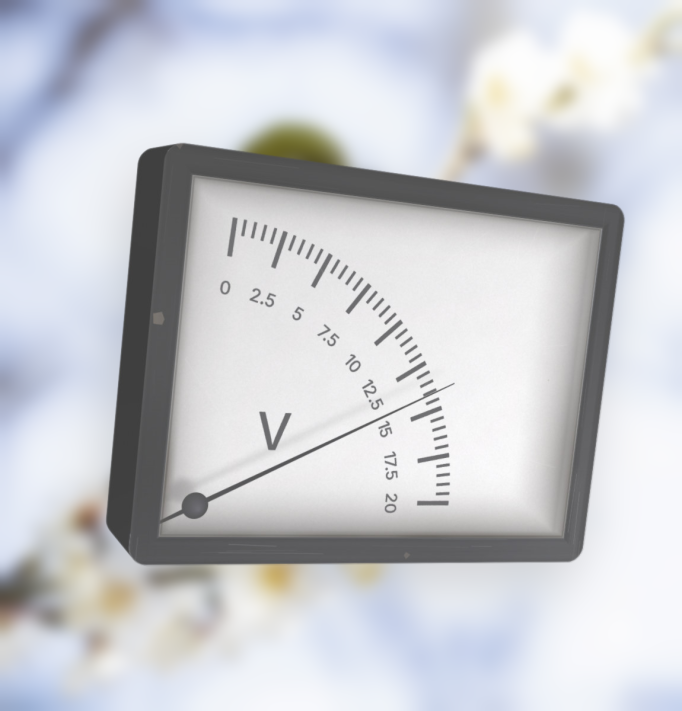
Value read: 14V
